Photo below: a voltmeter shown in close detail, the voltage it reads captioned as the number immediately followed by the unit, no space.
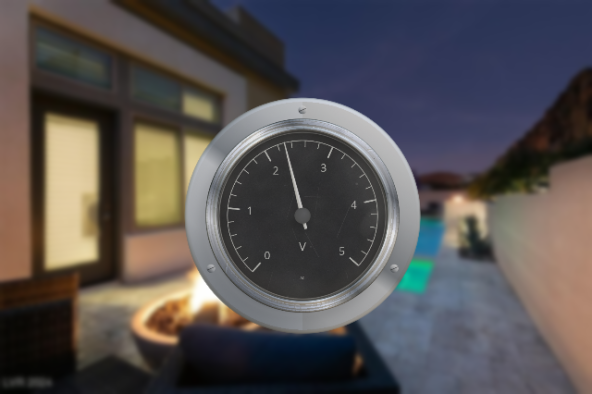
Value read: 2.3V
